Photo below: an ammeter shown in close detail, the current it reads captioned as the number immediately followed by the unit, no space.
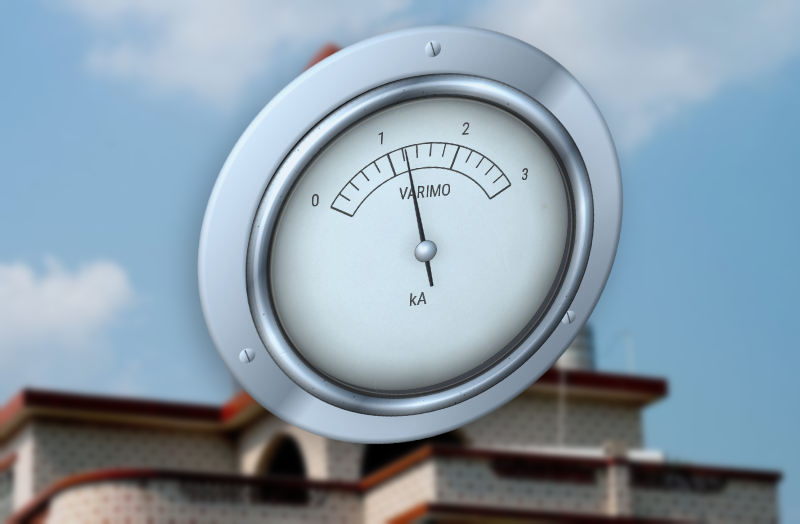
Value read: 1.2kA
